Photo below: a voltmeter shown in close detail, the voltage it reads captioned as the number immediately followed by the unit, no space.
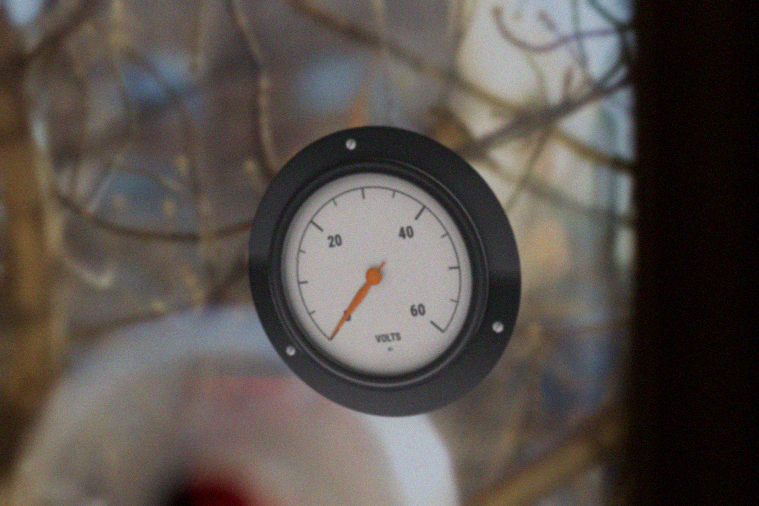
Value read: 0V
